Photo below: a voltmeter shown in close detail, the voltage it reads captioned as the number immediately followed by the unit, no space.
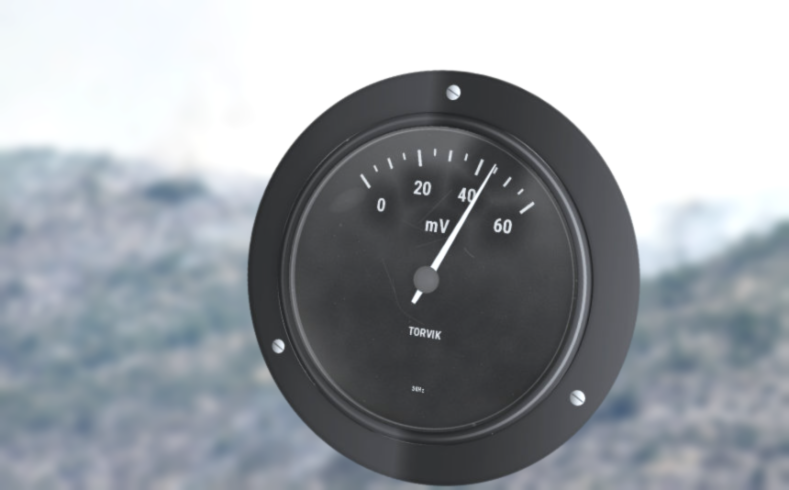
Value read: 45mV
